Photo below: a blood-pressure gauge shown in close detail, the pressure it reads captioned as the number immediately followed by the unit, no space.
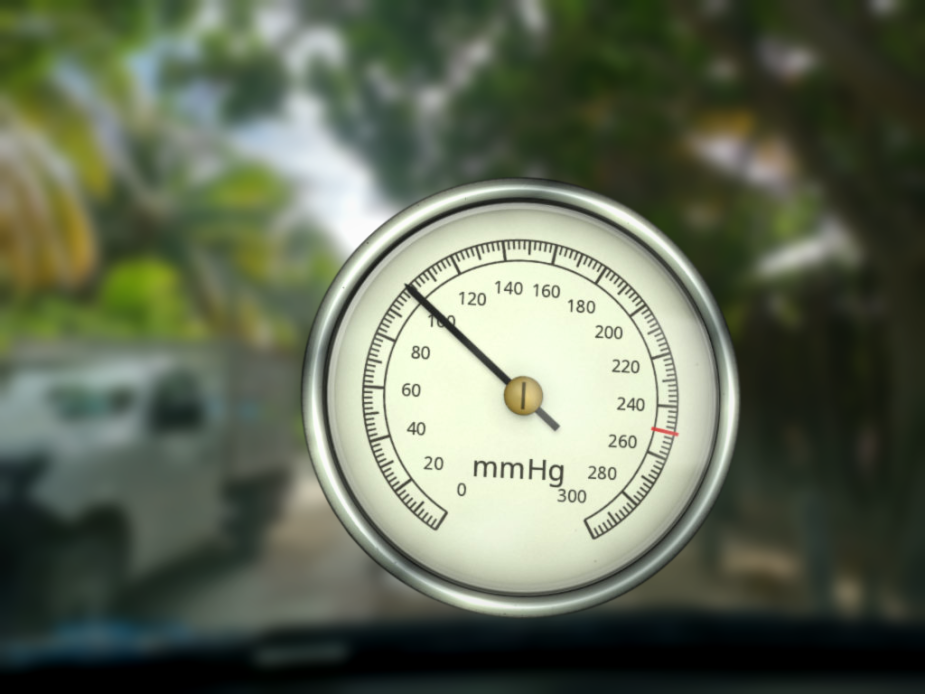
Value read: 100mmHg
